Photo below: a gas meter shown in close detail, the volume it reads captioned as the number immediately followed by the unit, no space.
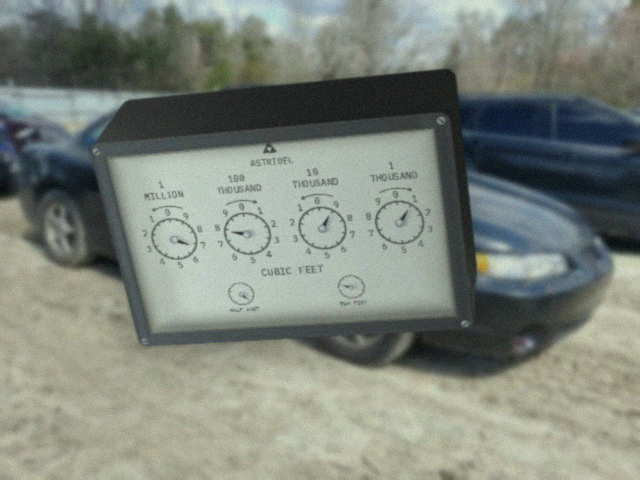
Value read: 679100ft³
